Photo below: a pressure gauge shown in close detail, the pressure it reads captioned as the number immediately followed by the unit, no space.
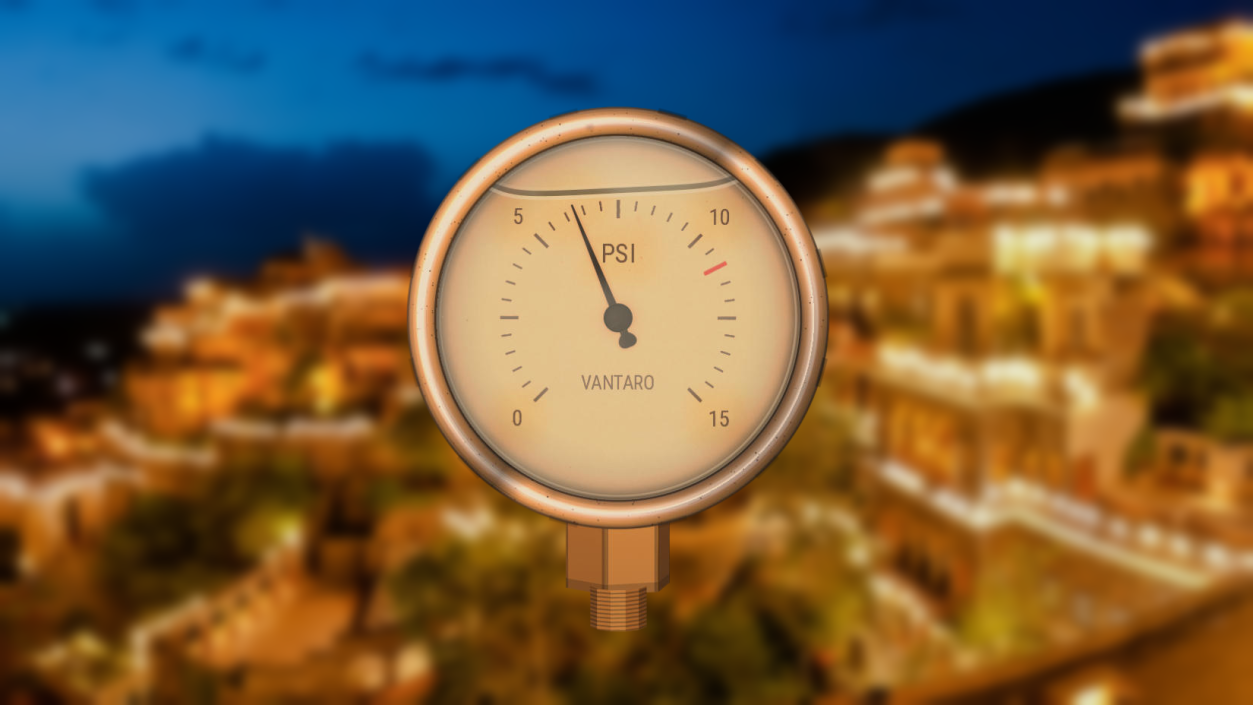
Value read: 6.25psi
